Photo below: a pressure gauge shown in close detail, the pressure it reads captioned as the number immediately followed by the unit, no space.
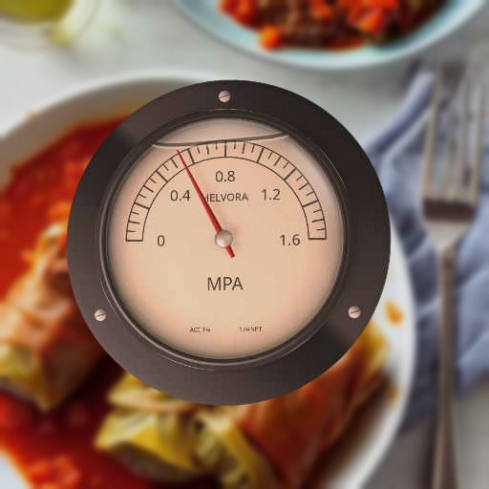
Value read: 0.55MPa
